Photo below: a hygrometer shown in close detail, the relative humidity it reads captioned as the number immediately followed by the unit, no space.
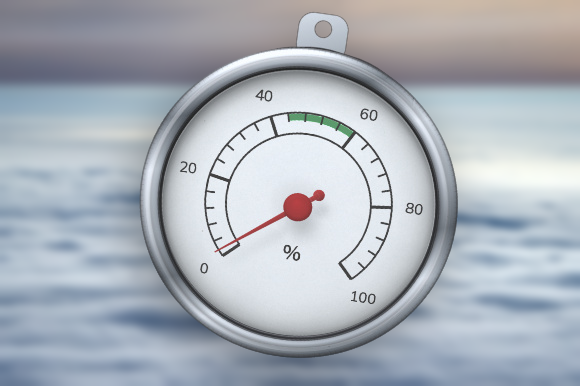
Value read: 2%
